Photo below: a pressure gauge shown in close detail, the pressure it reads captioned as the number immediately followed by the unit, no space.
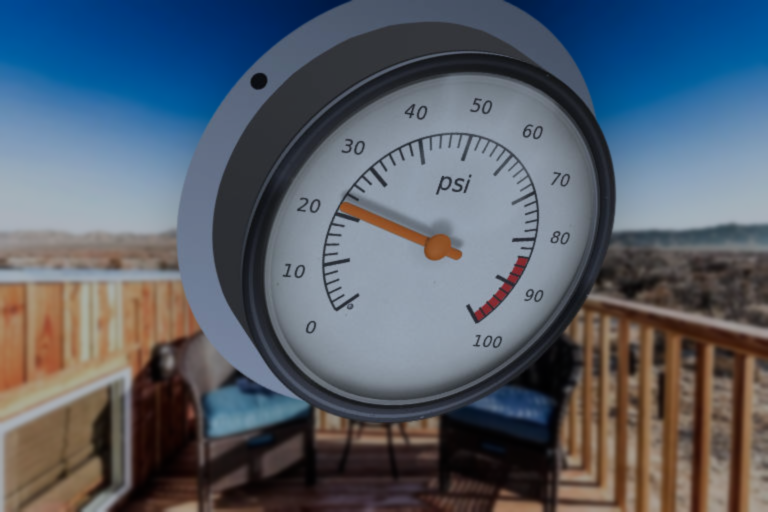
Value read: 22psi
